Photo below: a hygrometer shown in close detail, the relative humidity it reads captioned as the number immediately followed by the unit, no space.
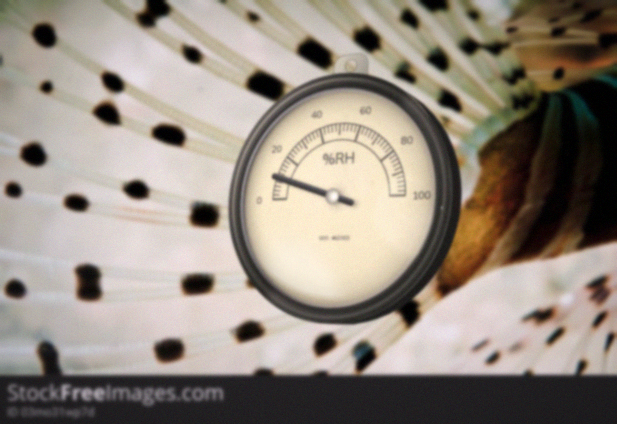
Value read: 10%
